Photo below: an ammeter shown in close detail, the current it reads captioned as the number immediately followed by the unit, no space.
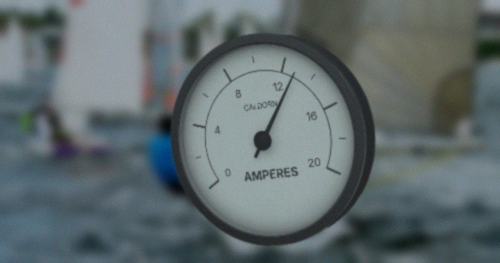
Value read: 13A
